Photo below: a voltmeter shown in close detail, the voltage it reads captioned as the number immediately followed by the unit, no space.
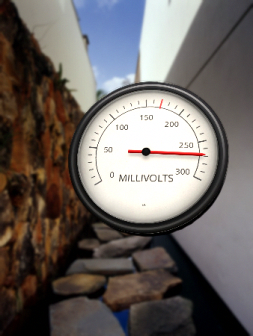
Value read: 270mV
